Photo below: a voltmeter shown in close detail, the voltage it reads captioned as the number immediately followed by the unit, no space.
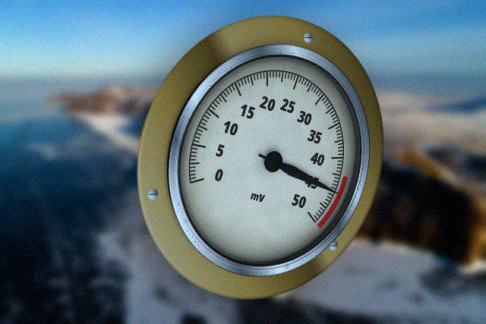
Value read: 45mV
